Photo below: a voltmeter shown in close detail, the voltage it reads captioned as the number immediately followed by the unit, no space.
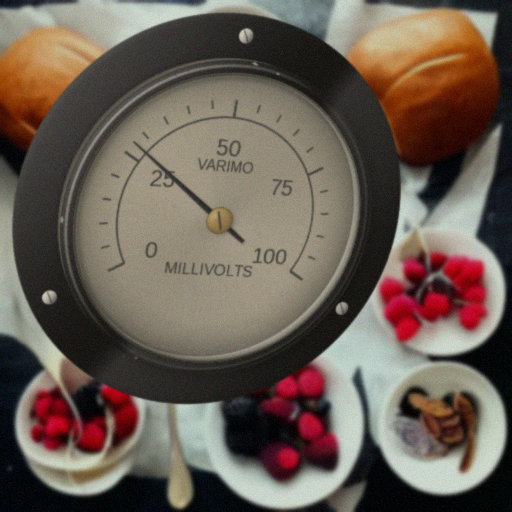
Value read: 27.5mV
